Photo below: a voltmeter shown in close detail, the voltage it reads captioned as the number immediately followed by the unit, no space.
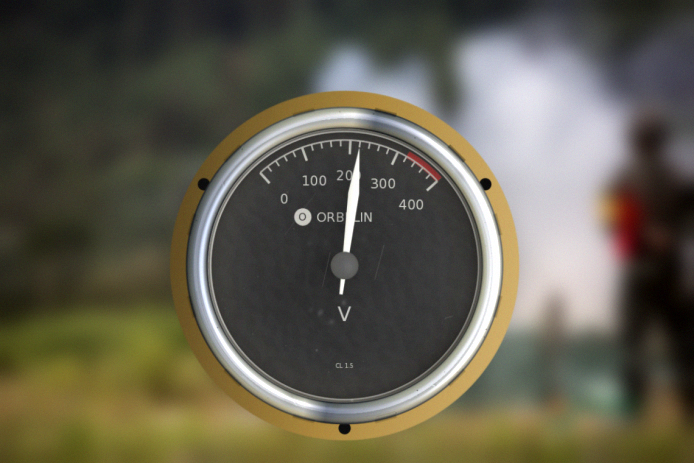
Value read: 220V
